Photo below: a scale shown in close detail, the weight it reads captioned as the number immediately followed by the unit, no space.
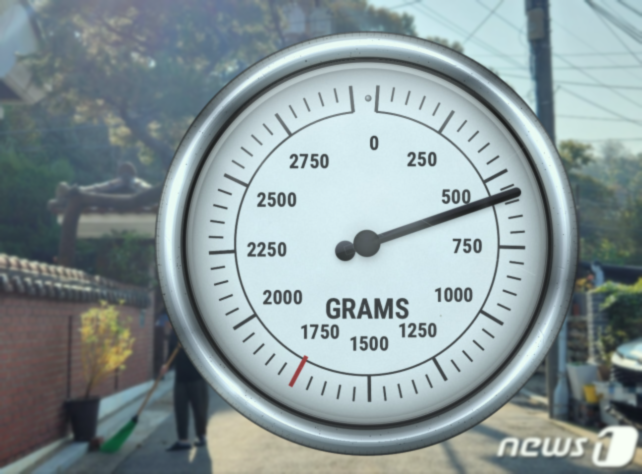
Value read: 575g
